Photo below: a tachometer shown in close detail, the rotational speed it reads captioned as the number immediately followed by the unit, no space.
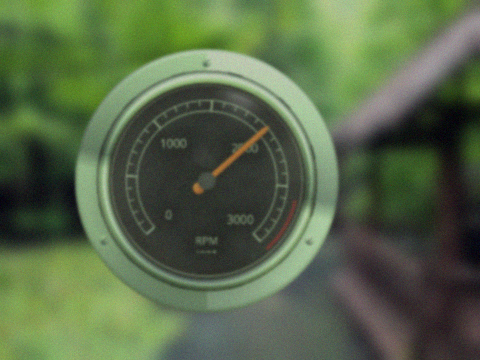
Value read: 2000rpm
